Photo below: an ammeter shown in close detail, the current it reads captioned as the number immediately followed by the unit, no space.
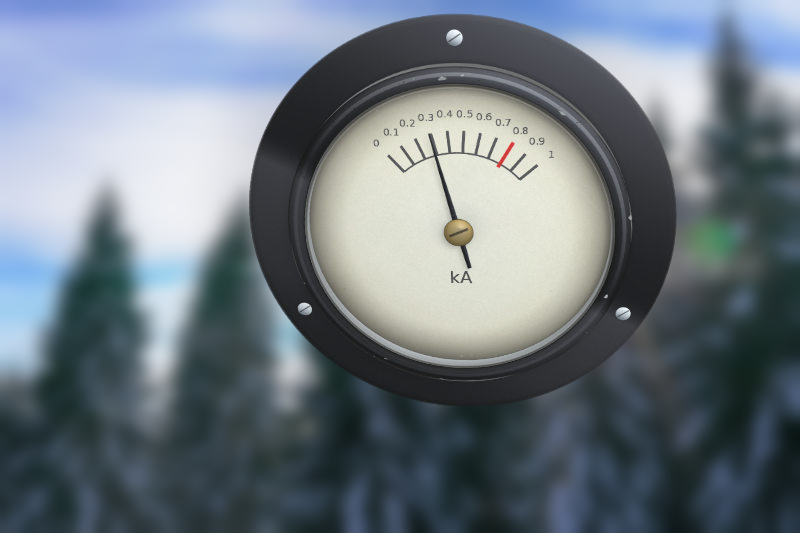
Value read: 0.3kA
